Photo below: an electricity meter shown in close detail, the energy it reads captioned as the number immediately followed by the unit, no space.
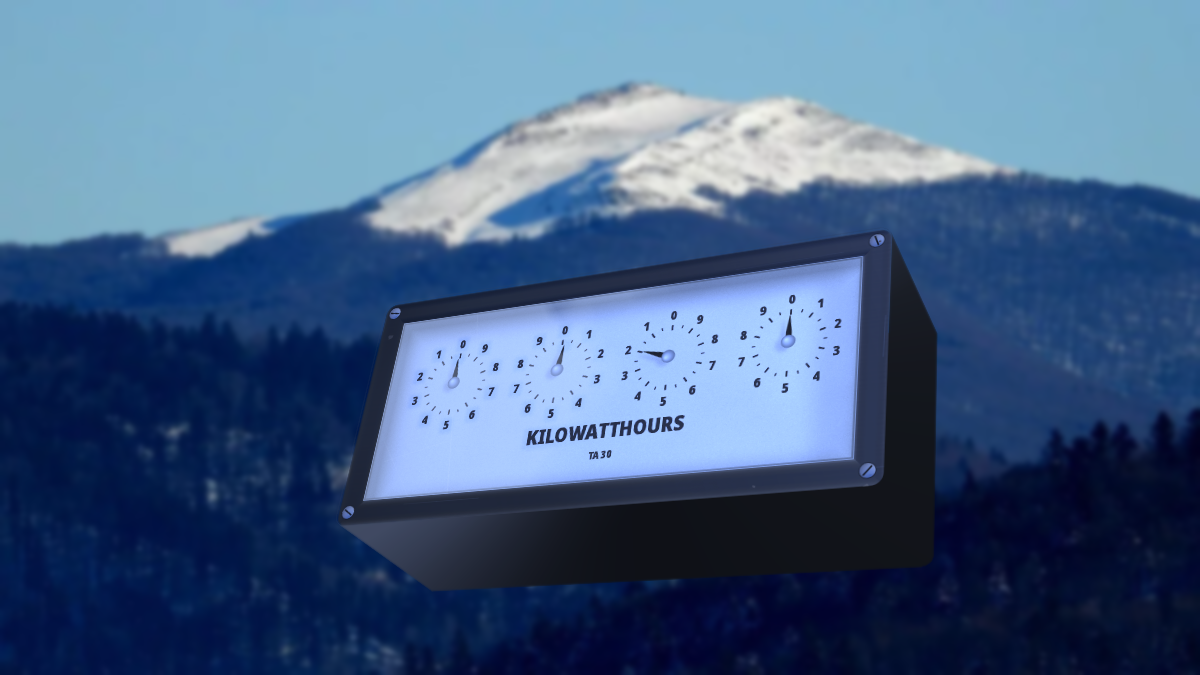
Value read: 20kWh
